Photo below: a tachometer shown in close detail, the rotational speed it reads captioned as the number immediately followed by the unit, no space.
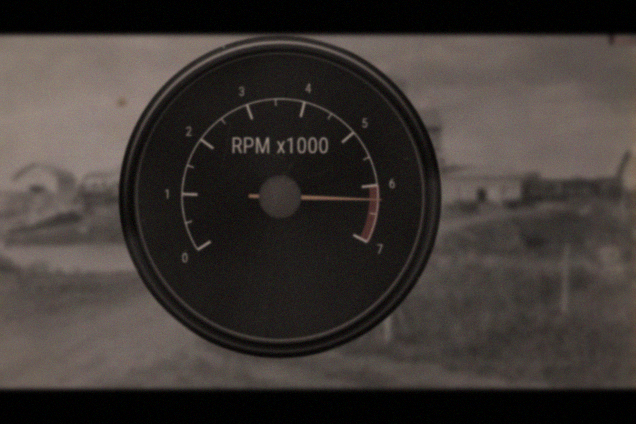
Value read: 6250rpm
